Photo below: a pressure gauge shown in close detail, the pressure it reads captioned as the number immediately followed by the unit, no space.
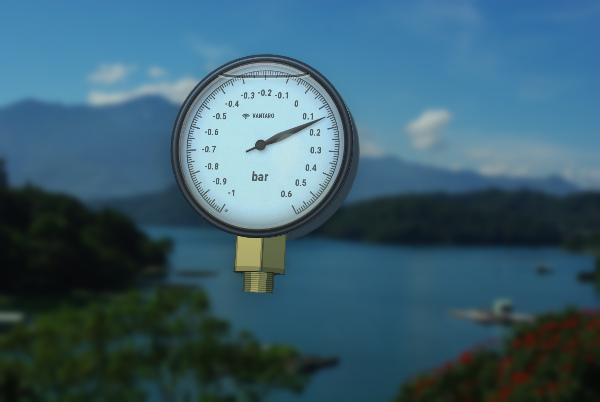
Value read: 0.15bar
